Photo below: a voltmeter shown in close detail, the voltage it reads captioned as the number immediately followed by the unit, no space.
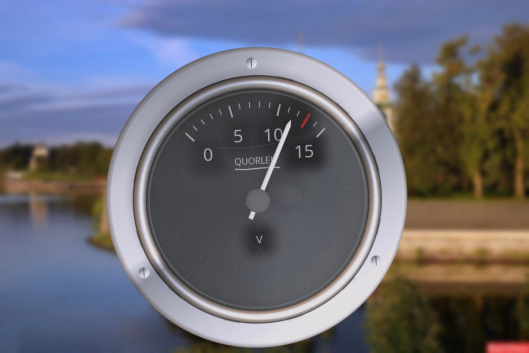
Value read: 11.5V
